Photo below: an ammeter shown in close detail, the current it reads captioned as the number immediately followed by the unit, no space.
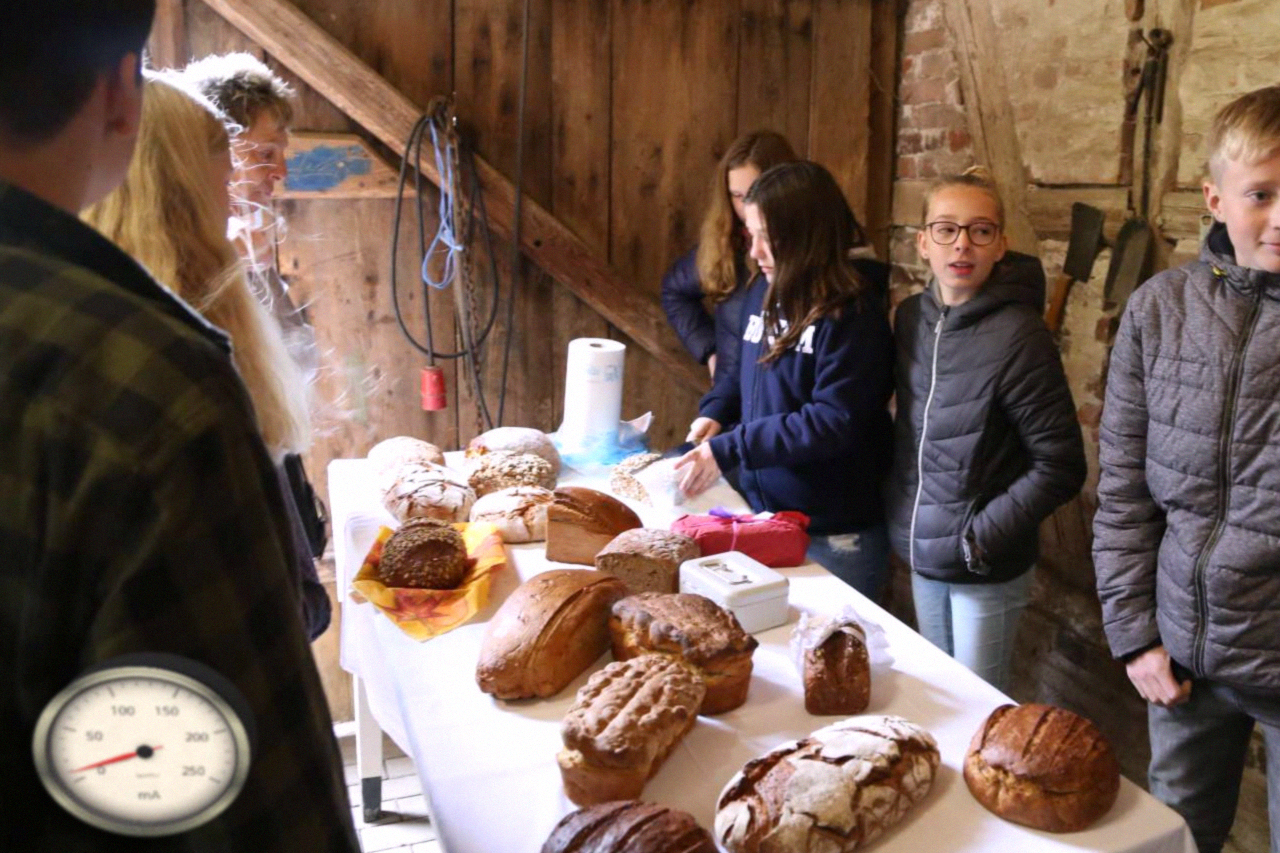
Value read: 10mA
